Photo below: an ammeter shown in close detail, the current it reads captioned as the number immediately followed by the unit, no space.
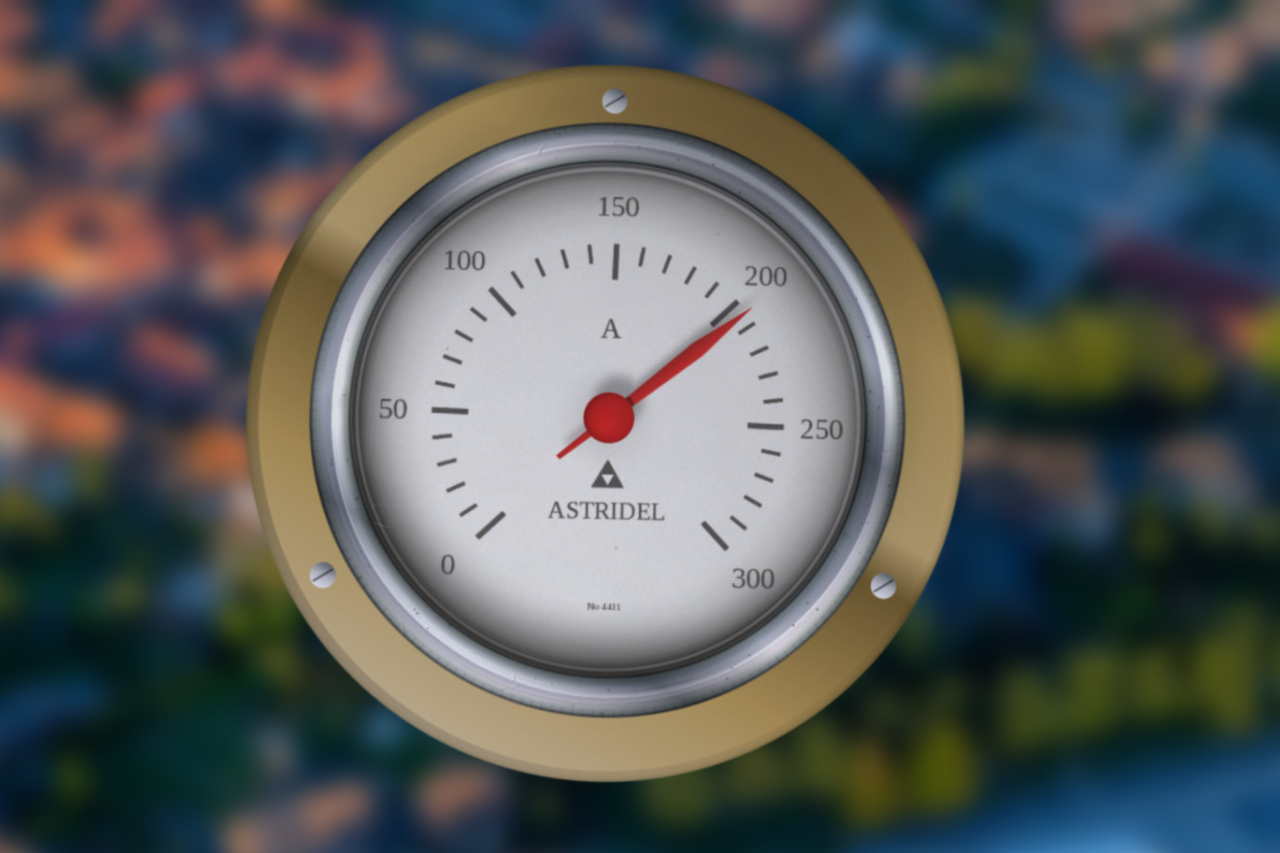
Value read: 205A
